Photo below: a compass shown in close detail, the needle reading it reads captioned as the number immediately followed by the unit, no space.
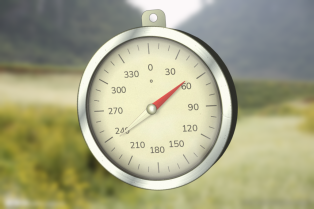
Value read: 55°
